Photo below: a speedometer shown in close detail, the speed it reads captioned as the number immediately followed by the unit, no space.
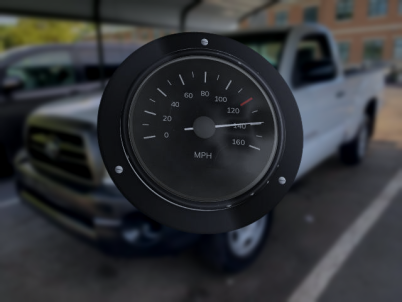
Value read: 140mph
